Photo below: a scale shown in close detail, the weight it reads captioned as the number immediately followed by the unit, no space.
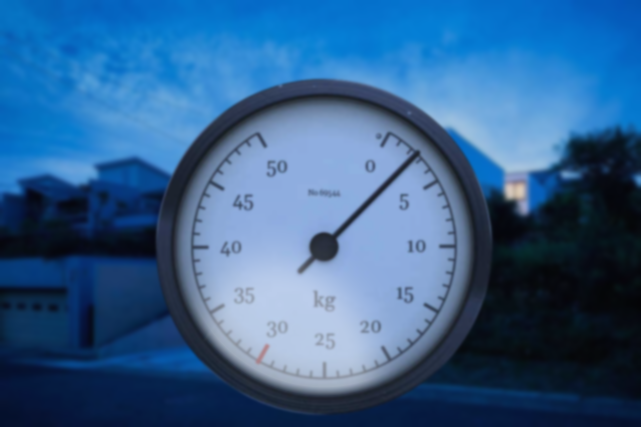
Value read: 2.5kg
